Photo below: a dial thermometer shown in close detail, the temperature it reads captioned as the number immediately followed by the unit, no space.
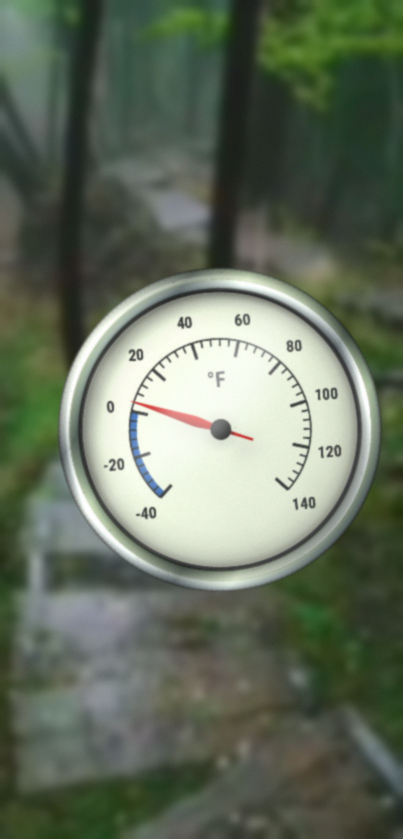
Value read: 4°F
